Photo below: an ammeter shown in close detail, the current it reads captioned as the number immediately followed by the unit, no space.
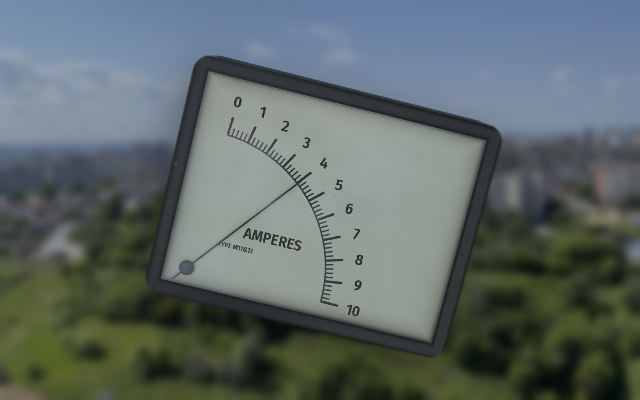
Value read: 4A
